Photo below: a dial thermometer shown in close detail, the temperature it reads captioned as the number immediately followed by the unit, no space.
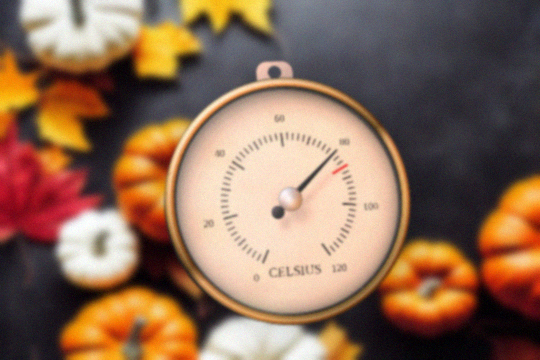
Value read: 80°C
